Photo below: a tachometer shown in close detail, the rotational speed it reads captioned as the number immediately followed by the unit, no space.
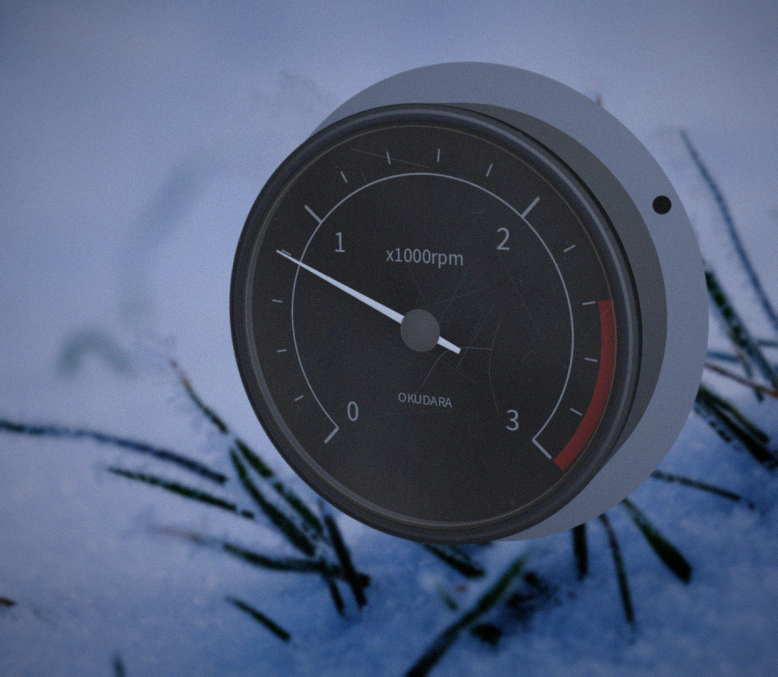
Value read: 800rpm
